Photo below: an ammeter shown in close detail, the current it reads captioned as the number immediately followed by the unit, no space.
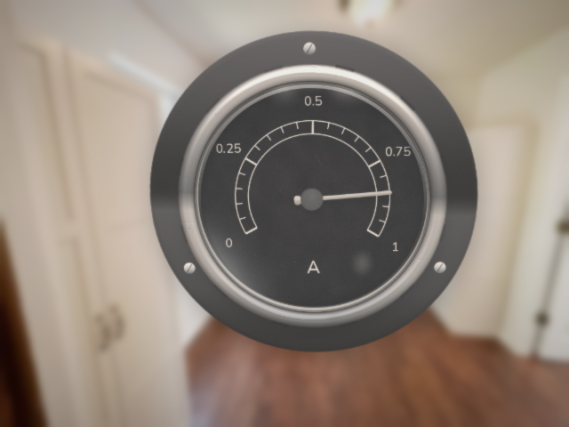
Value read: 0.85A
